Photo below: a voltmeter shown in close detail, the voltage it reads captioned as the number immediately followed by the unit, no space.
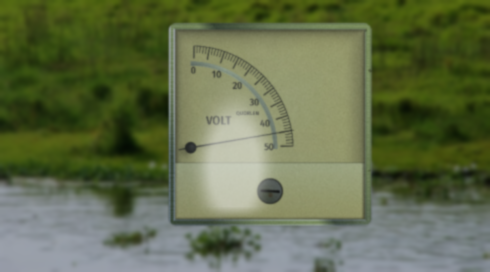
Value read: 45V
